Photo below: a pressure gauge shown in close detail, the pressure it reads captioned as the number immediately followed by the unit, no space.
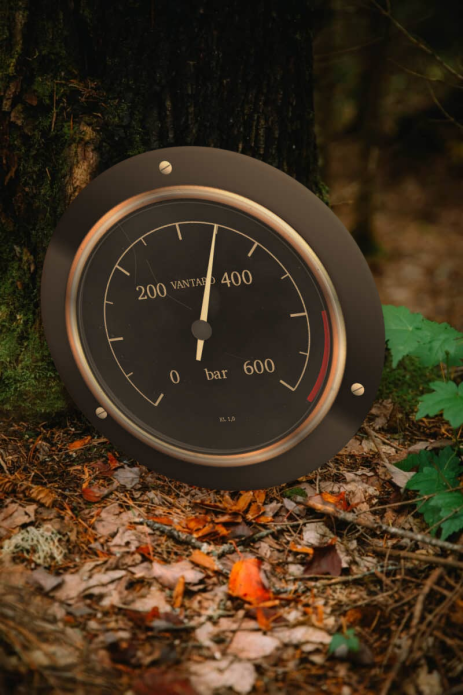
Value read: 350bar
